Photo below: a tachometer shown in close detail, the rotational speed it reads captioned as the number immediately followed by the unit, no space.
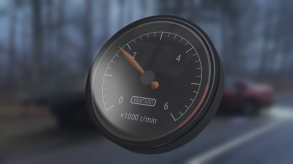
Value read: 1800rpm
